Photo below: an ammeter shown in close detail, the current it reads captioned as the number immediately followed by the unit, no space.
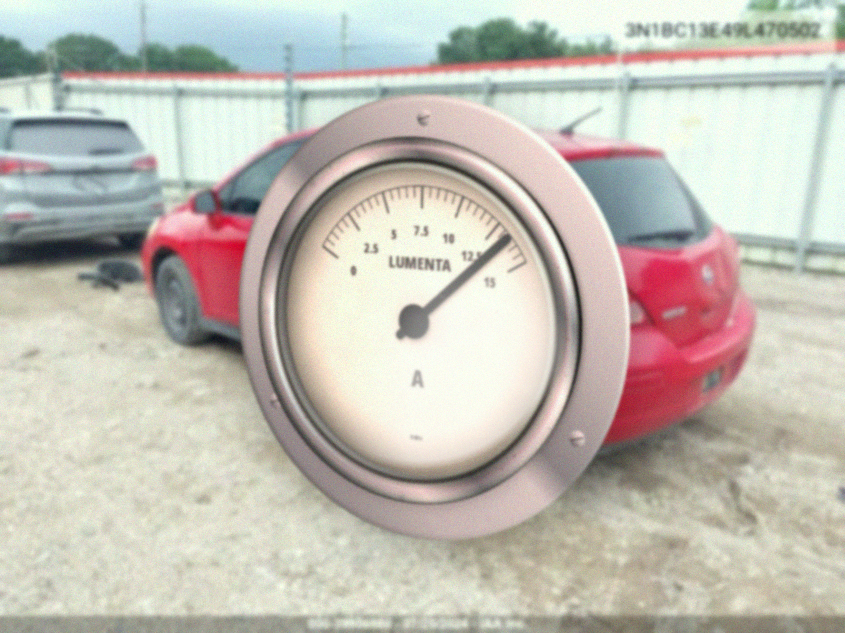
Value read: 13.5A
